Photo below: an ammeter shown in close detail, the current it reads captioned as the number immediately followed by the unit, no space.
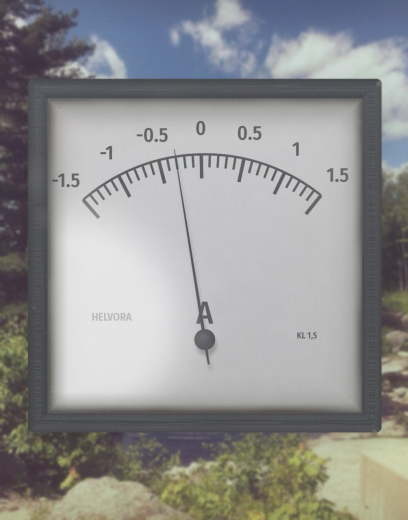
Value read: -0.3A
